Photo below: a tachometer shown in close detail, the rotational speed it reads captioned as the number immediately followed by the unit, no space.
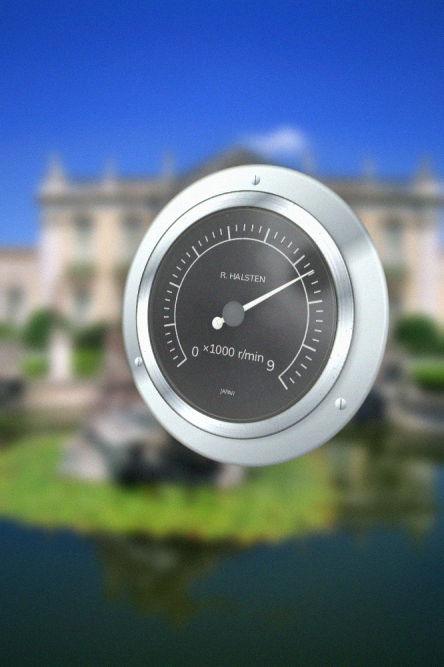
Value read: 6400rpm
